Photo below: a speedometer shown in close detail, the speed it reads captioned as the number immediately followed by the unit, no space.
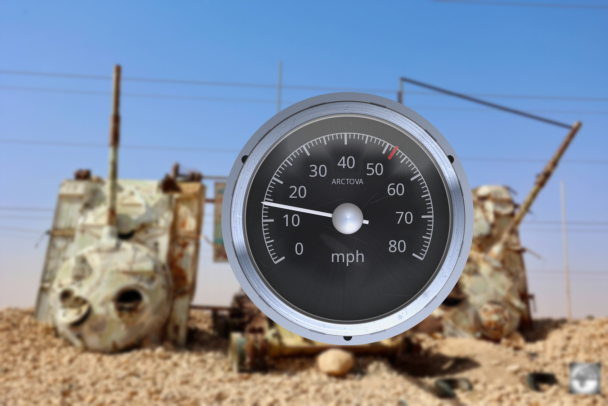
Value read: 14mph
